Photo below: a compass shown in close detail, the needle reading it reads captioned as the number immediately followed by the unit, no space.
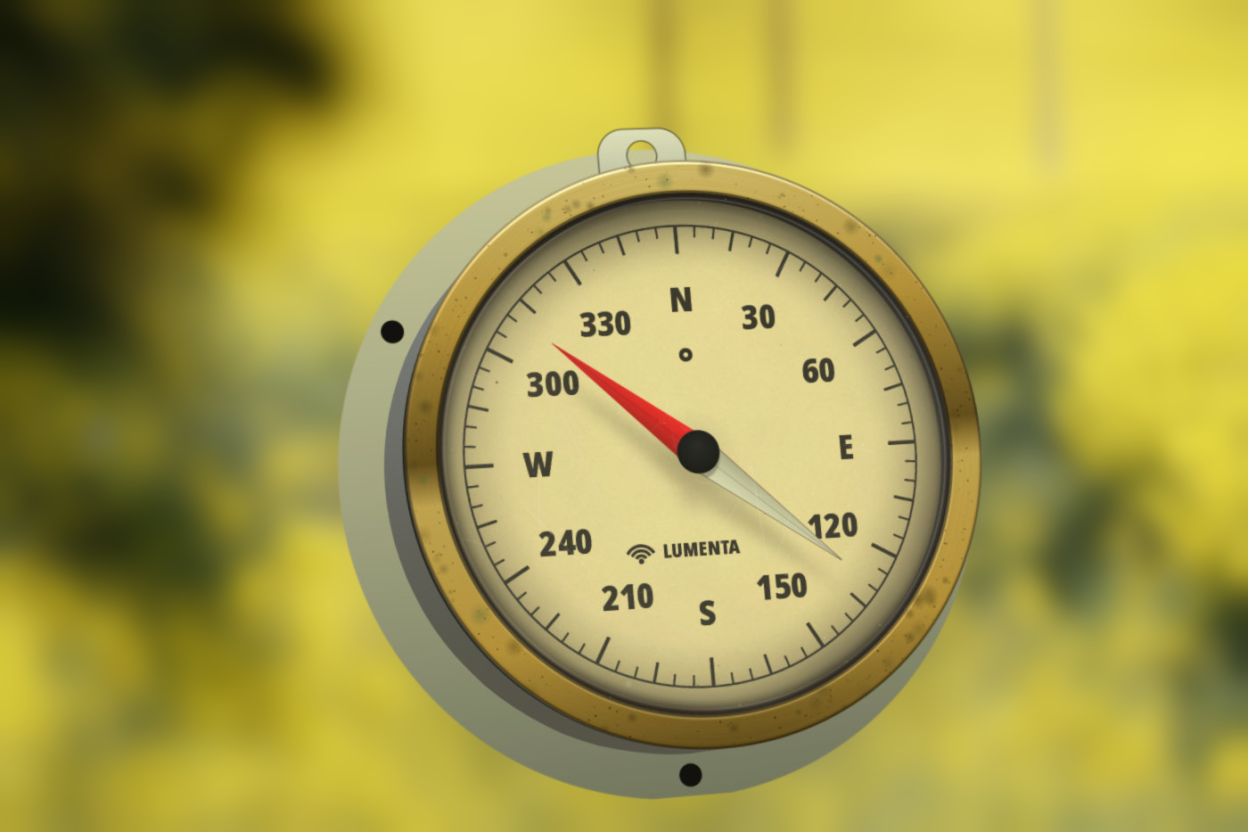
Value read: 310°
